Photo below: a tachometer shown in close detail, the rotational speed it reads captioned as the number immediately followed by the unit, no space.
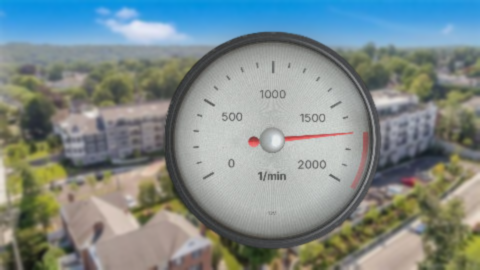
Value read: 1700rpm
